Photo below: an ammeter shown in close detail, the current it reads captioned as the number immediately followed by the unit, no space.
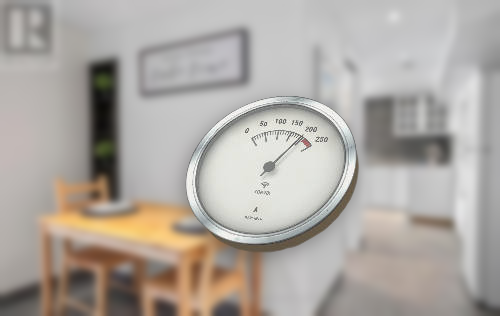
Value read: 200A
